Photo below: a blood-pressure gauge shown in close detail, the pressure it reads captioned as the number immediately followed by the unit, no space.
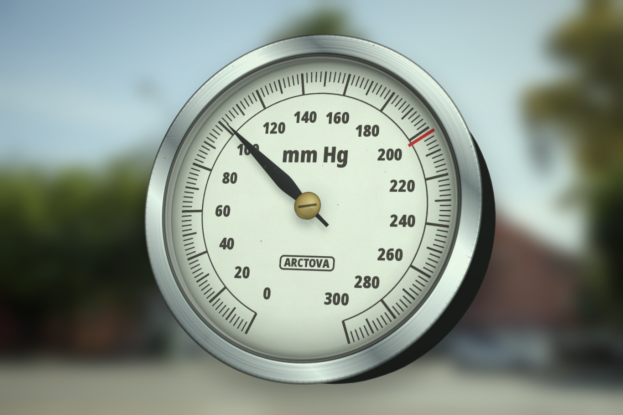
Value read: 102mmHg
